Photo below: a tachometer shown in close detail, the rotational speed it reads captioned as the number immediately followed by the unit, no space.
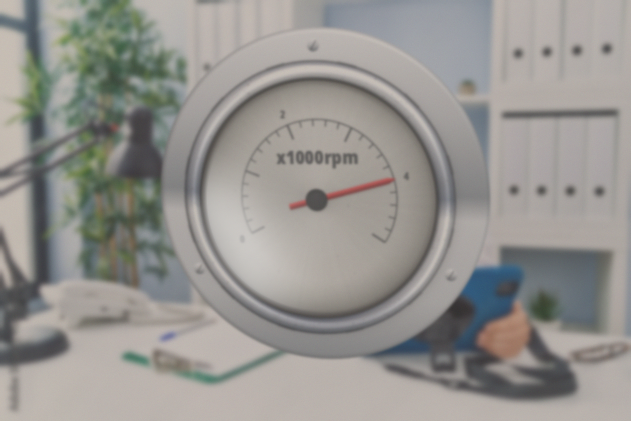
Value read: 4000rpm
